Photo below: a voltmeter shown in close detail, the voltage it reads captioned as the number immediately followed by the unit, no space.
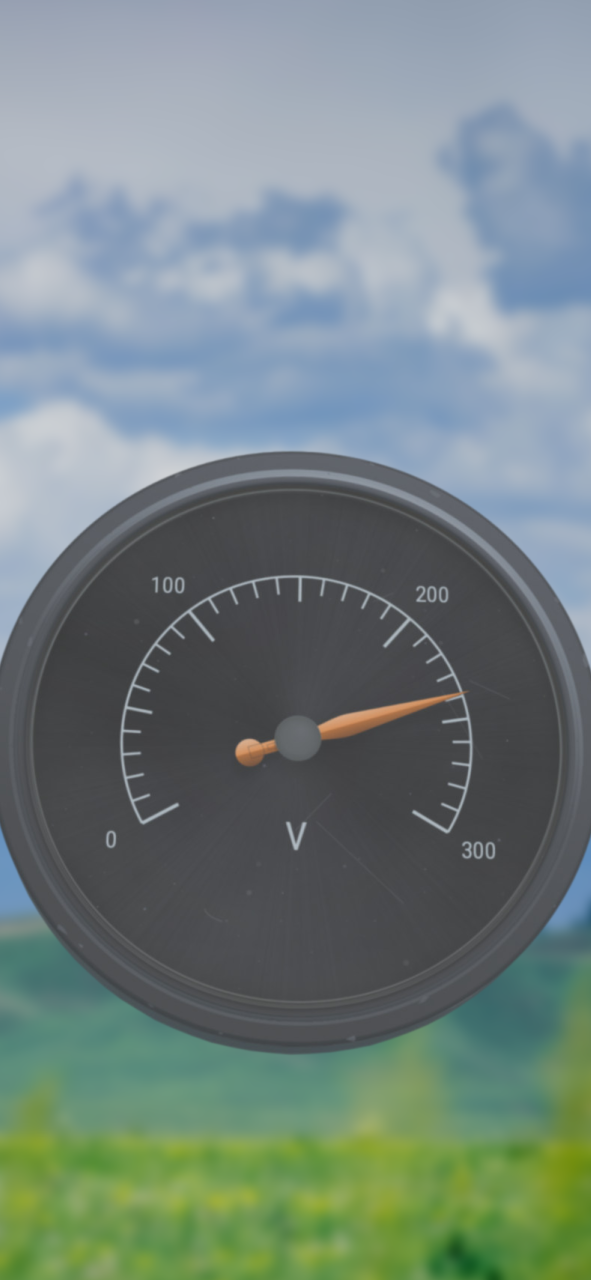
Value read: 240V
